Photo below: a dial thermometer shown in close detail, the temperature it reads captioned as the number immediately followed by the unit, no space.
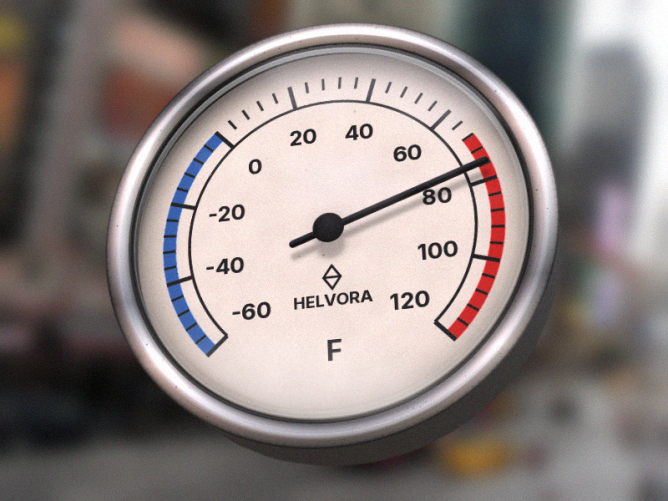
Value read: 76°F
